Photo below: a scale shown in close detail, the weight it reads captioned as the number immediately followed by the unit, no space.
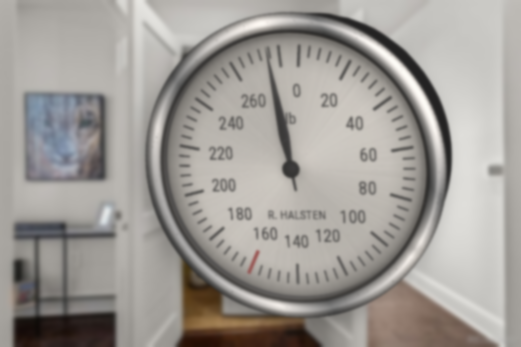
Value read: 276lb
